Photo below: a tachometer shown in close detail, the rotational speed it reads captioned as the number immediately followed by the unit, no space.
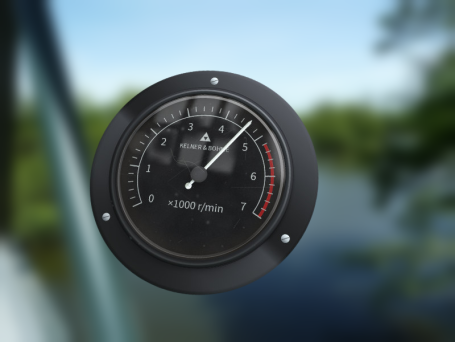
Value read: 4600rpm
